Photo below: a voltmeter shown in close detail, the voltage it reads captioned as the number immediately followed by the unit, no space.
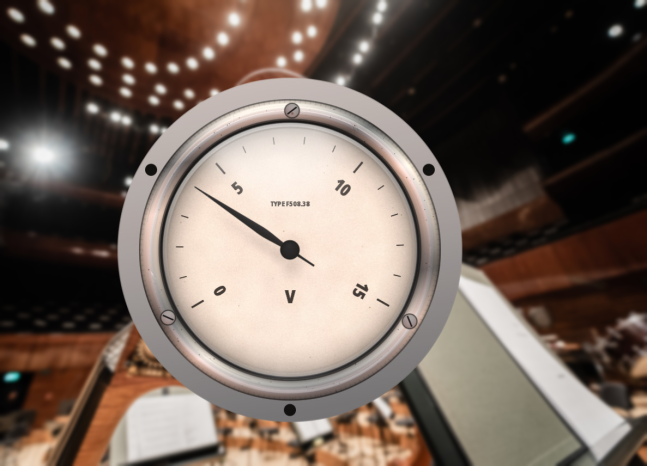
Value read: 4V
